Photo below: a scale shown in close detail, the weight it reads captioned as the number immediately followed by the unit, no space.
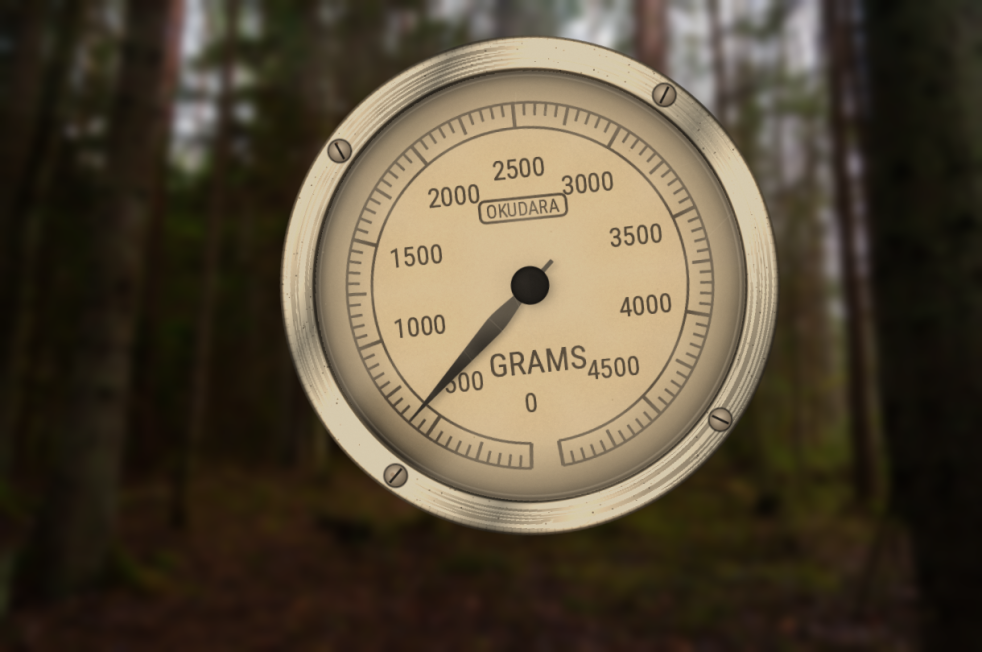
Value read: 600g
